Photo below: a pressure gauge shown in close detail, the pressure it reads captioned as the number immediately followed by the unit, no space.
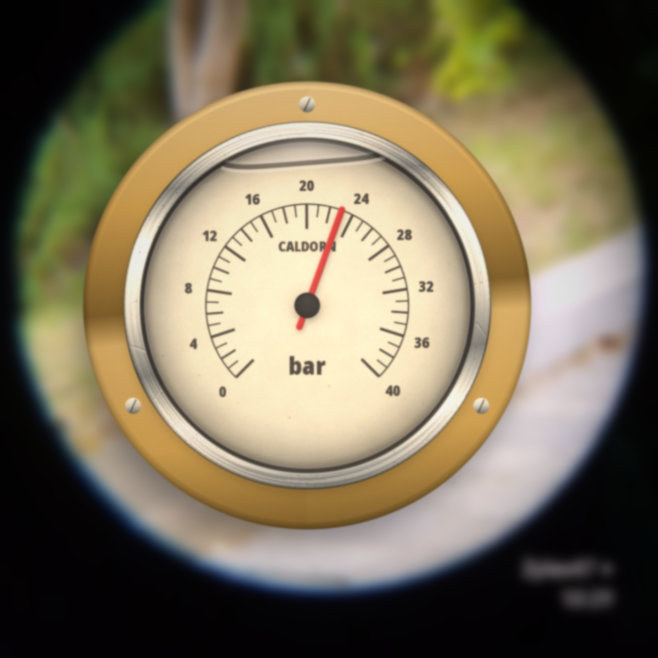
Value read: 23bar
